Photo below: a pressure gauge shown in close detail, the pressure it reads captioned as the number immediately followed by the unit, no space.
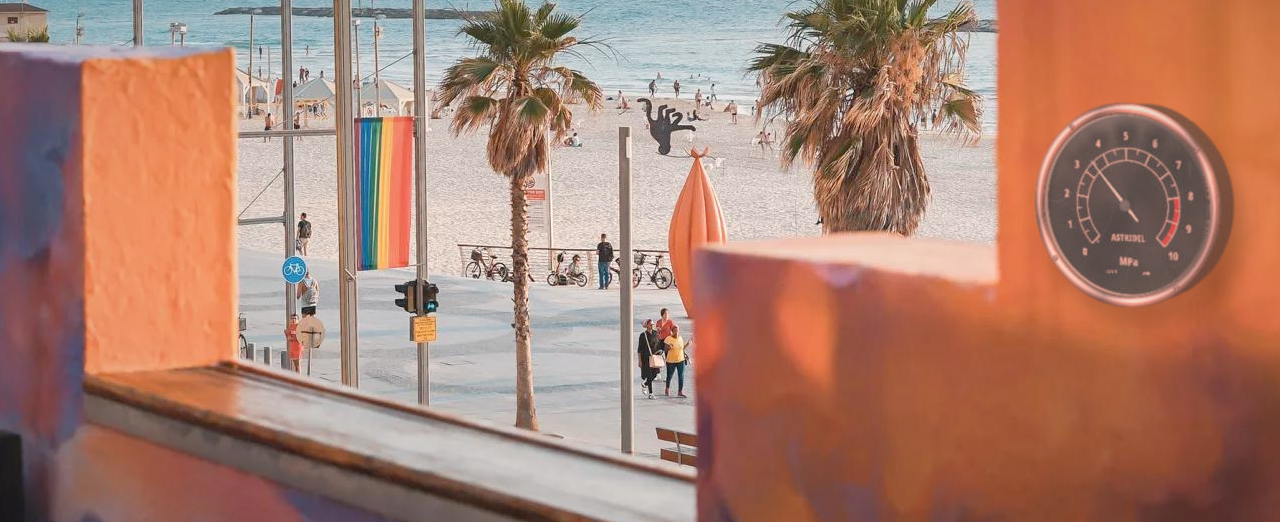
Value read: 3.5MPa
